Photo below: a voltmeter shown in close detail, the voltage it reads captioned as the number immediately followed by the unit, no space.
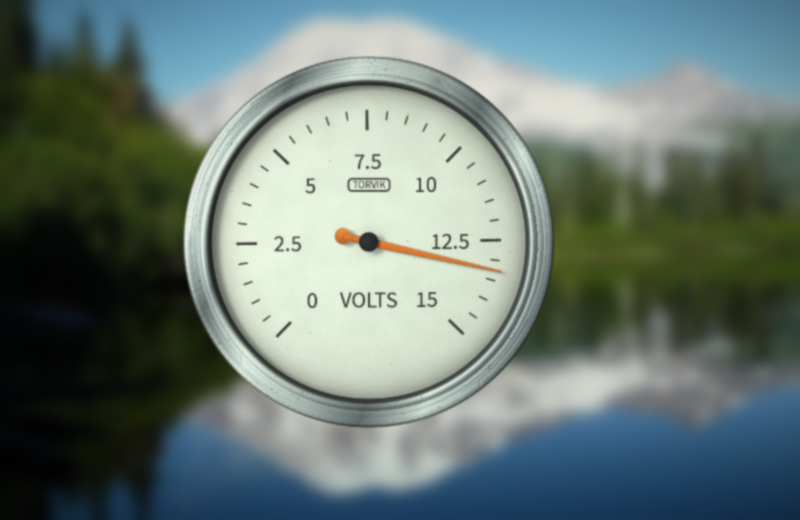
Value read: 13.25V
